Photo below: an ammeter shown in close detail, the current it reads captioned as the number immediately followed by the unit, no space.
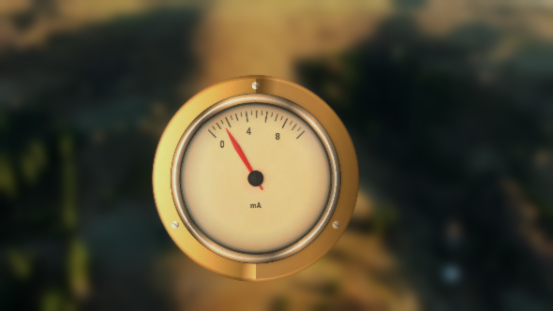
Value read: 1.5mA
